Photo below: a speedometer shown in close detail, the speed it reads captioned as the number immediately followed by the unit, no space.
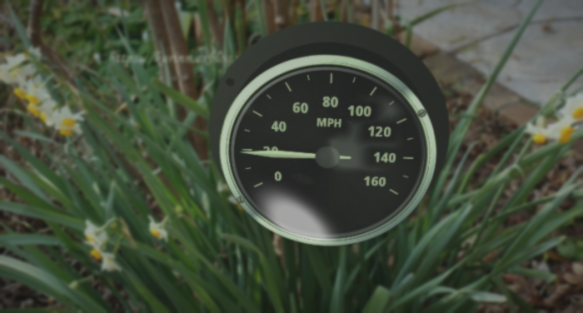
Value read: 20mph
